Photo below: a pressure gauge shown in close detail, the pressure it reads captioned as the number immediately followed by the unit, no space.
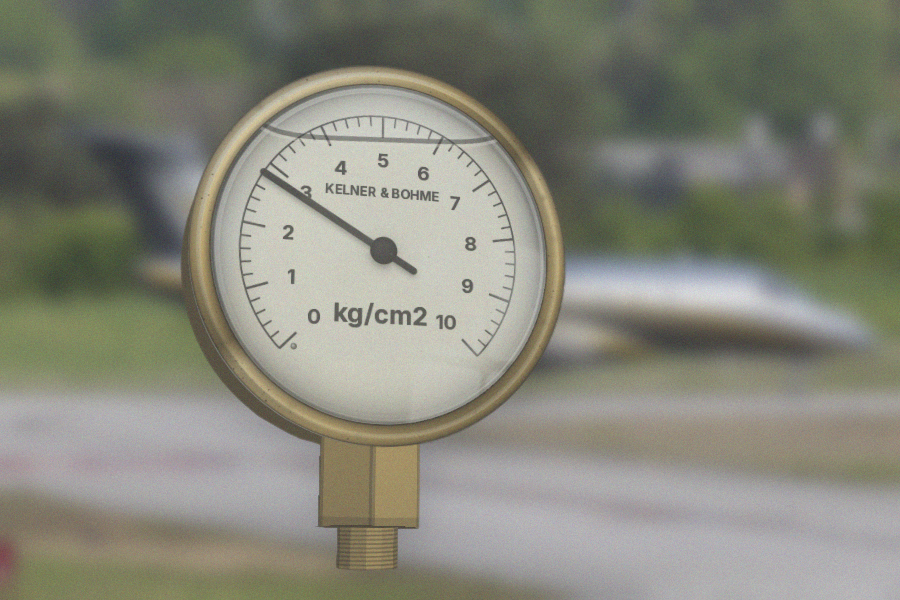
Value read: 2.8kg/cm²
